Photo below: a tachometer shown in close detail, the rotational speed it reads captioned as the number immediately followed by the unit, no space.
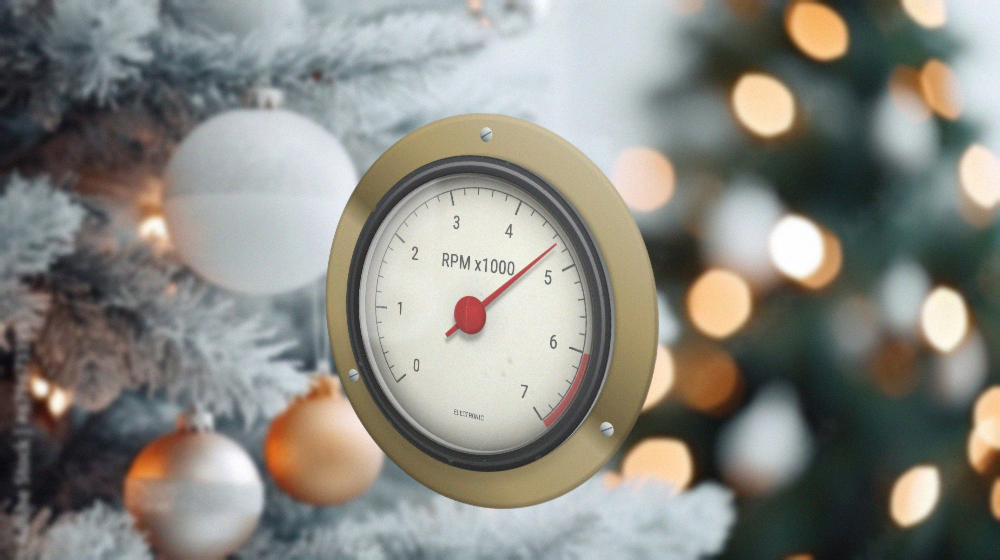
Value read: 4700rpm
